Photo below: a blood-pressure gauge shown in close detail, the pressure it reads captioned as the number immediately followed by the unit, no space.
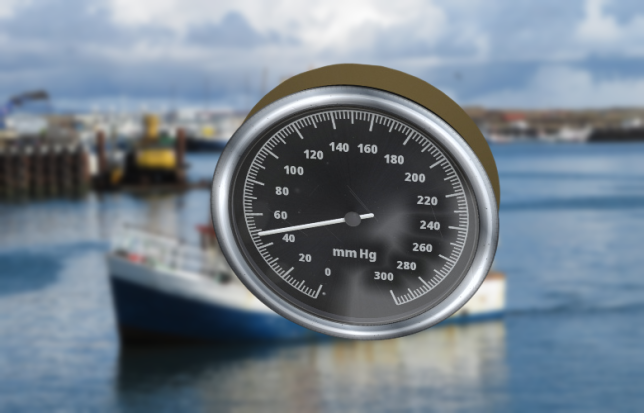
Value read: 50mmHg
